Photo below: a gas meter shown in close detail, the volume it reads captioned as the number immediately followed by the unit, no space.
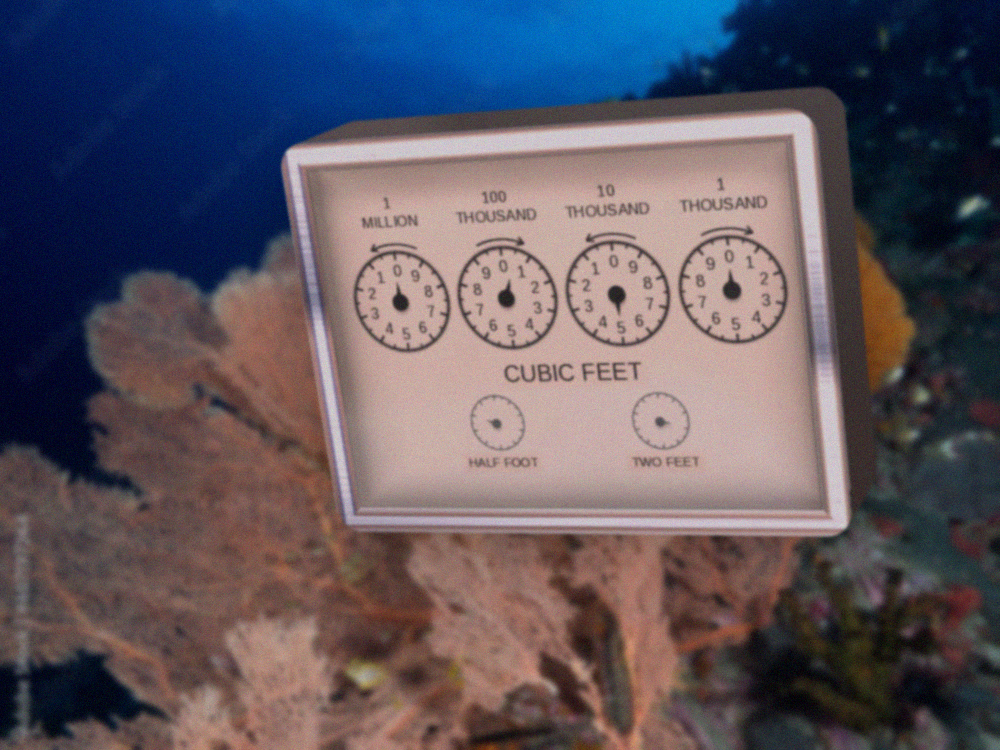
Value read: 5000ft³
